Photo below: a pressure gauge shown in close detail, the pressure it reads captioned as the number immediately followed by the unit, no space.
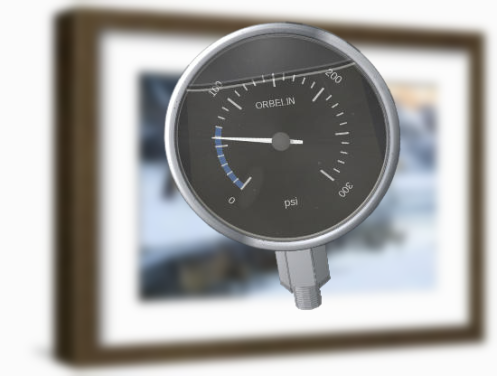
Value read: 60psi
